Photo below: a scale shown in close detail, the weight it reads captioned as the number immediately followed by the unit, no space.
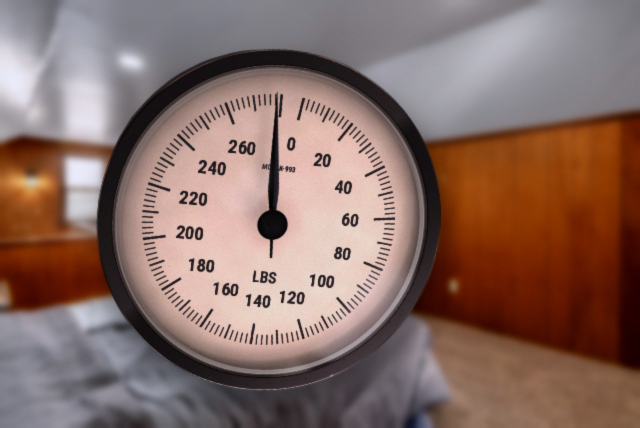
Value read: 278lb
